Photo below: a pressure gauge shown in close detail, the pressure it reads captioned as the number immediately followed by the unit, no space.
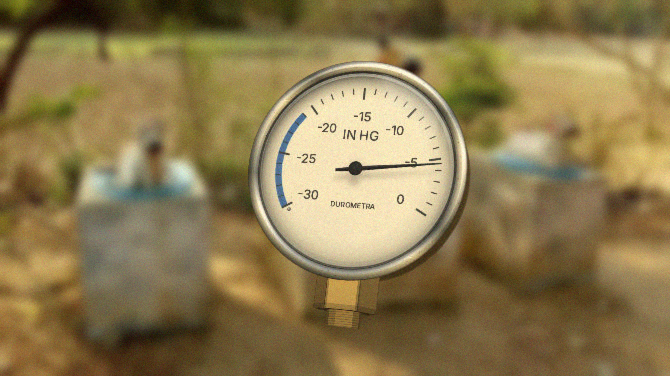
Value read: -4.5inHg
